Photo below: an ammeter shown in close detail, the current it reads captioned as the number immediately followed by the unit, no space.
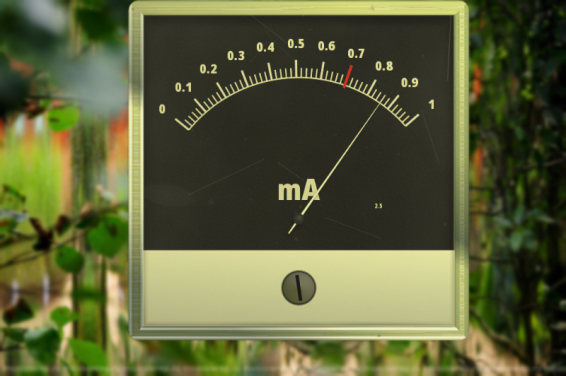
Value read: 0.86mA
